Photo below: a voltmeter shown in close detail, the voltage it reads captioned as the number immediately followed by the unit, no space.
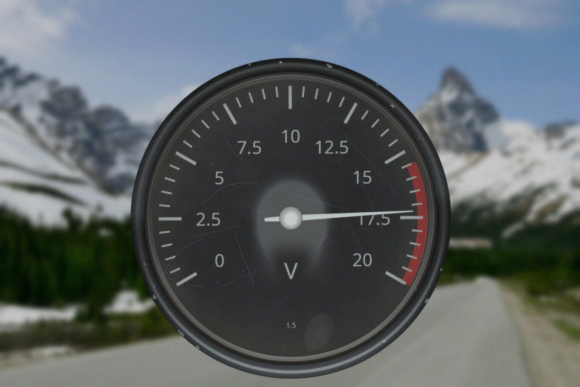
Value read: 17.25V
